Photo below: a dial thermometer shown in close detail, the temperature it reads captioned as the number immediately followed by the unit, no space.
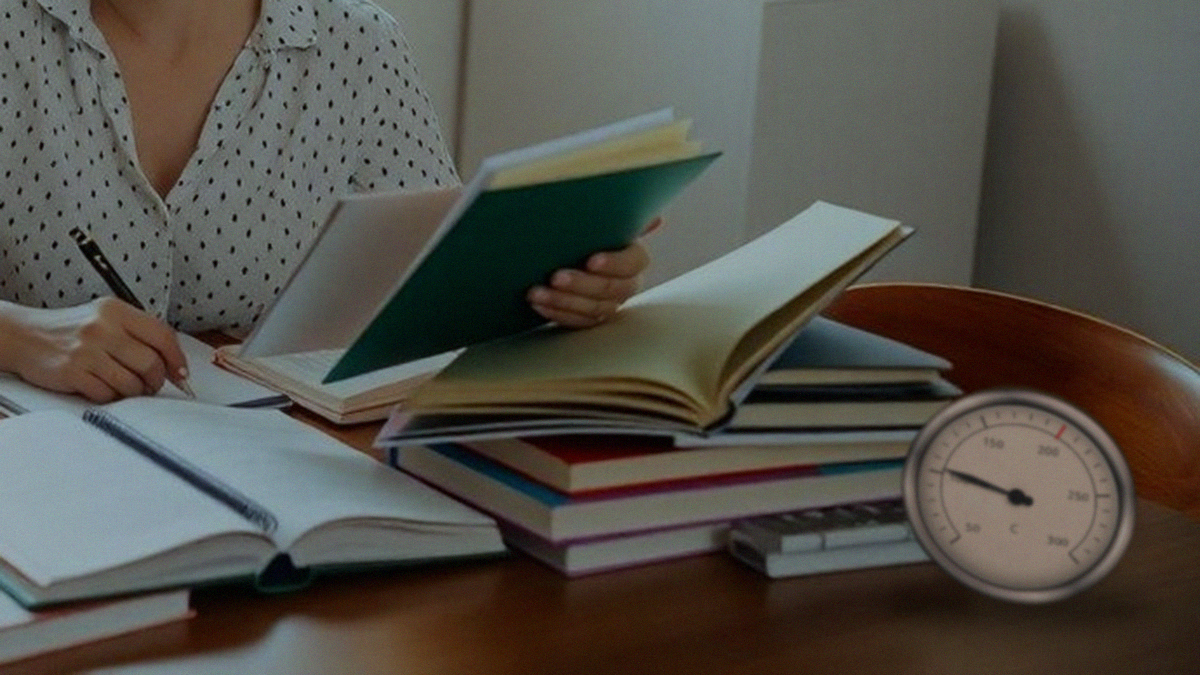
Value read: 105°C
